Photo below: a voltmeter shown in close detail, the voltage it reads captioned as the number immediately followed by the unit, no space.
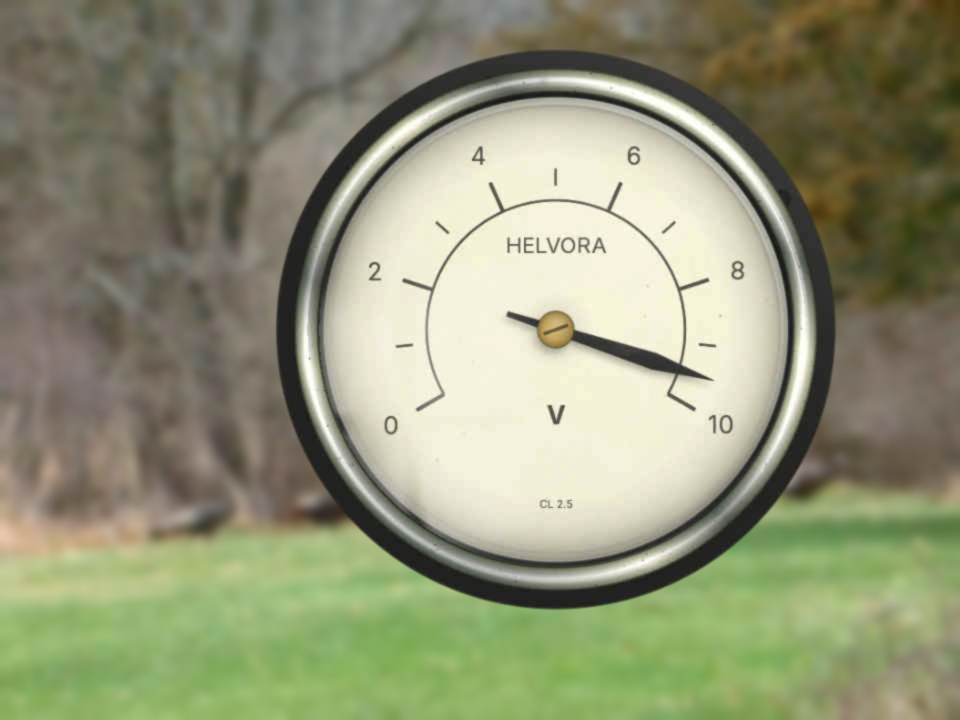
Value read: 9.5V
